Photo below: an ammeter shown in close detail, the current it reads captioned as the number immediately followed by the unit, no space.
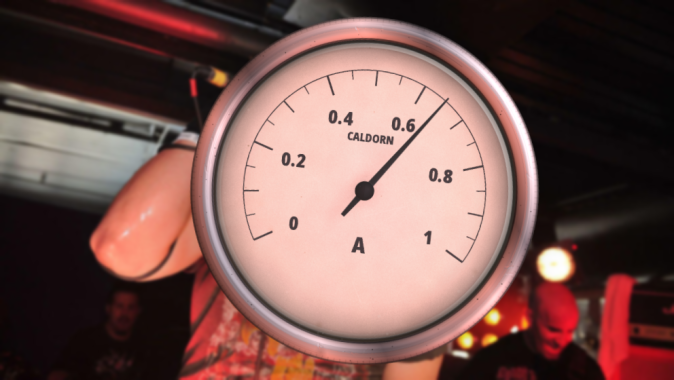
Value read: 0.65A
